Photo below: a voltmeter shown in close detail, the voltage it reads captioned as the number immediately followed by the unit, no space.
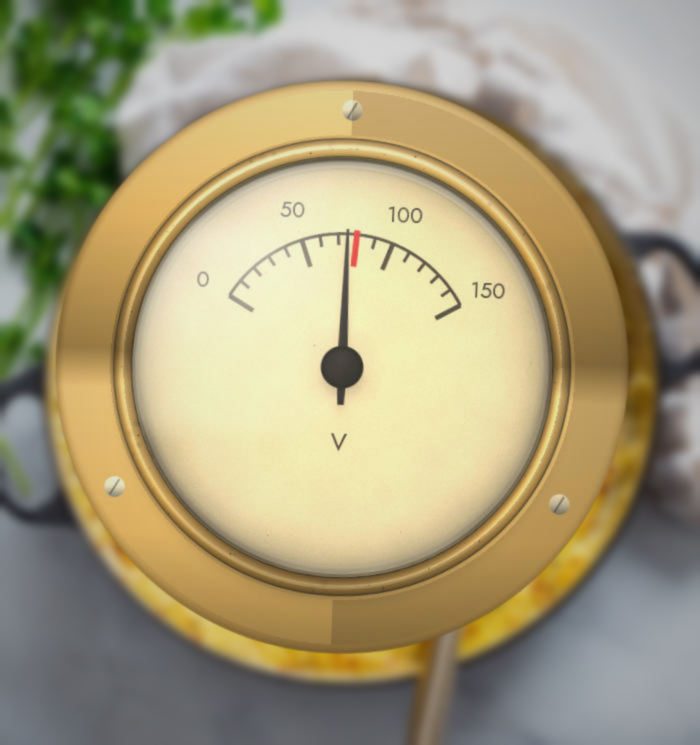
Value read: 75V
